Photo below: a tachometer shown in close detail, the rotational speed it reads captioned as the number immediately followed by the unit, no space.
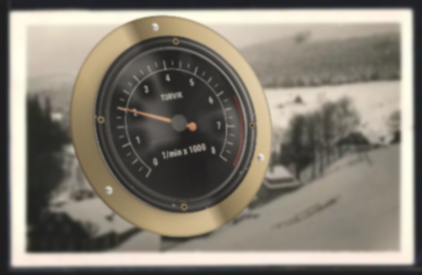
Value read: 2000rpm
